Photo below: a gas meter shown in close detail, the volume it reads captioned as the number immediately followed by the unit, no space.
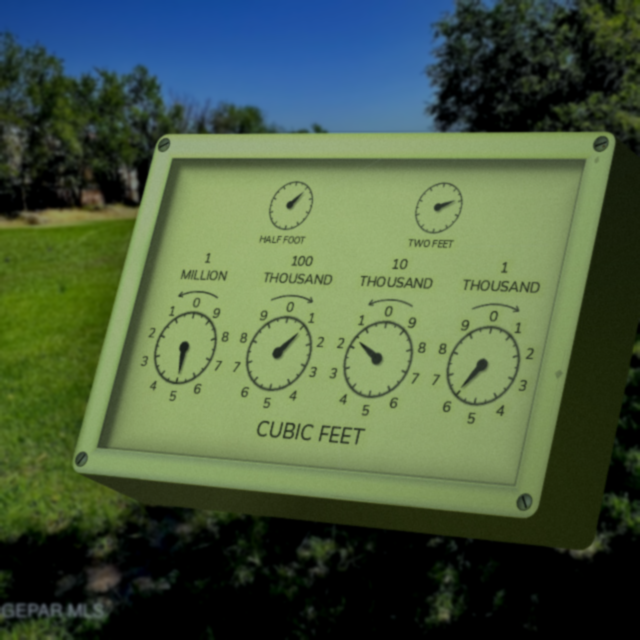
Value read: 511600ft³
